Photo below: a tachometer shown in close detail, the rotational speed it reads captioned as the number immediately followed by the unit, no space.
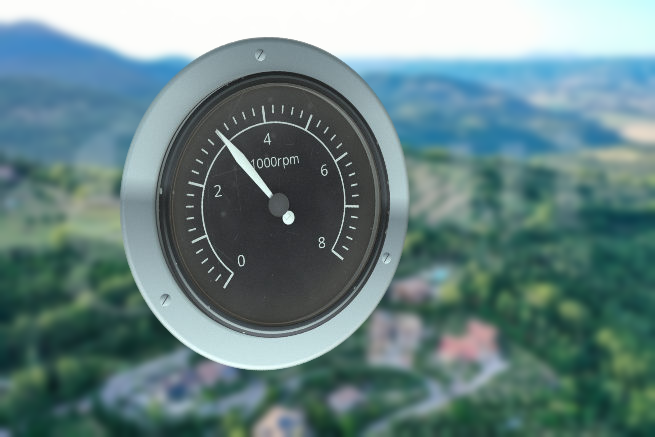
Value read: 3000rpm
